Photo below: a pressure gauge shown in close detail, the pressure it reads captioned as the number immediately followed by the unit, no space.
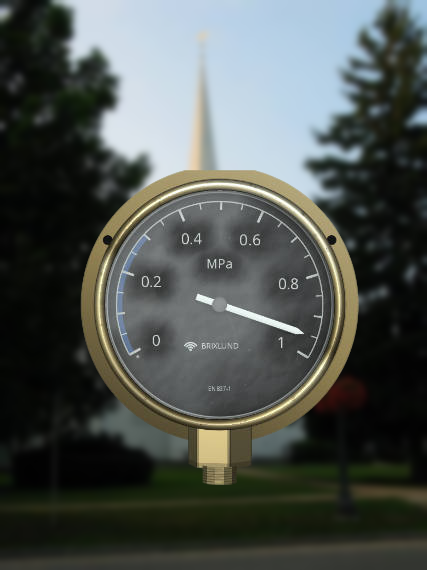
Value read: 0.95MPa
